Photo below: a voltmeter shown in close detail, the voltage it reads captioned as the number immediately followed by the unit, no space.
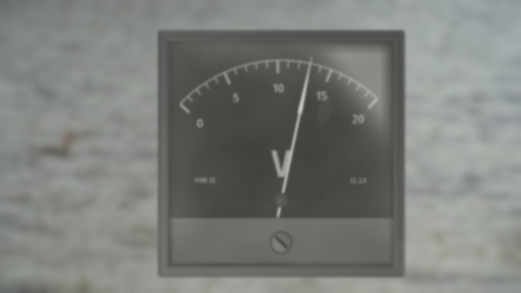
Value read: 13V
